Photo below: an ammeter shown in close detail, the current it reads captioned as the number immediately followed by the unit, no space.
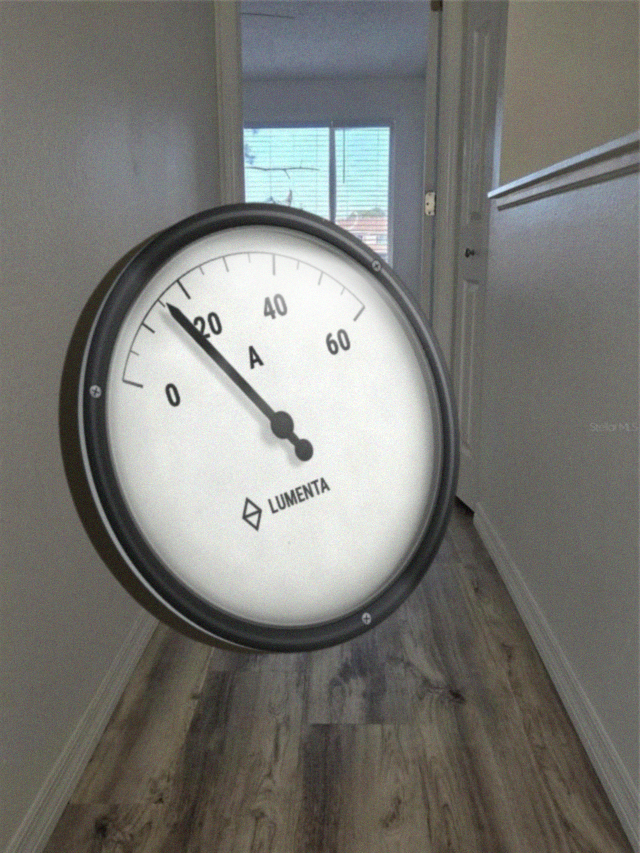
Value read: 15A
